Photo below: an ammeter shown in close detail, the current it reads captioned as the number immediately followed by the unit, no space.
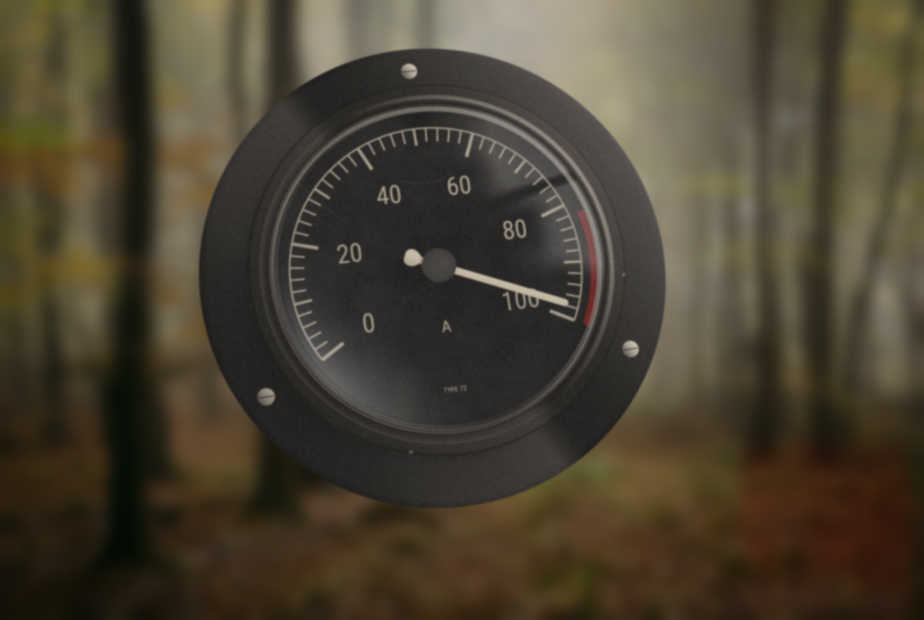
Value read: 98A
